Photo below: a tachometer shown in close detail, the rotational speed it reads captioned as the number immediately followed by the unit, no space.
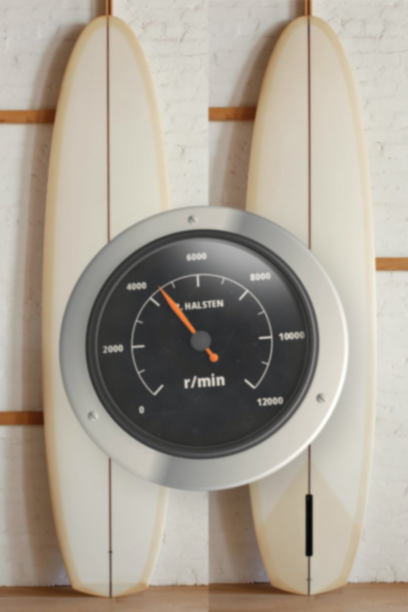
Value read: 4500rpm
